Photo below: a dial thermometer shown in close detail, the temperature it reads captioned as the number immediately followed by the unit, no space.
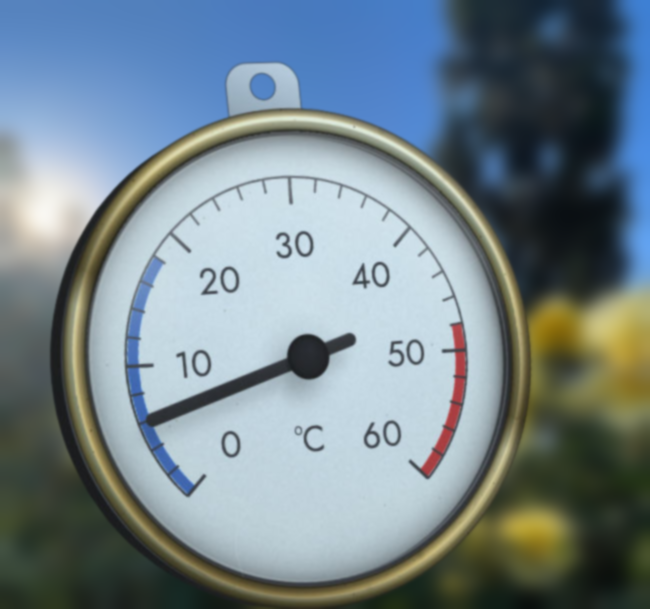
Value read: 6°C
